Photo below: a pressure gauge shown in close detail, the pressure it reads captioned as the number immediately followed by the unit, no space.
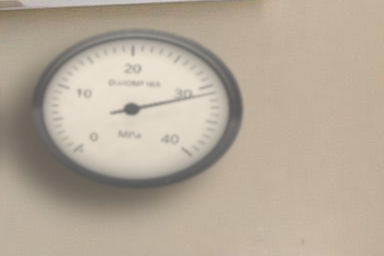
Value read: 31MPa
